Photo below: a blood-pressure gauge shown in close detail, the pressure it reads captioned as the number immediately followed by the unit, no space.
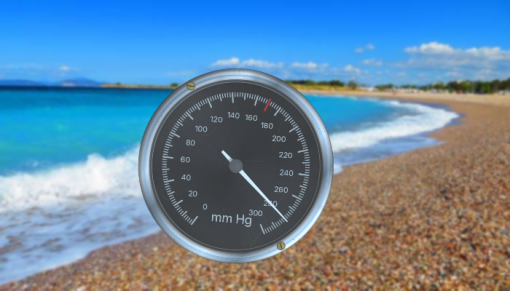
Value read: 280mmHg
